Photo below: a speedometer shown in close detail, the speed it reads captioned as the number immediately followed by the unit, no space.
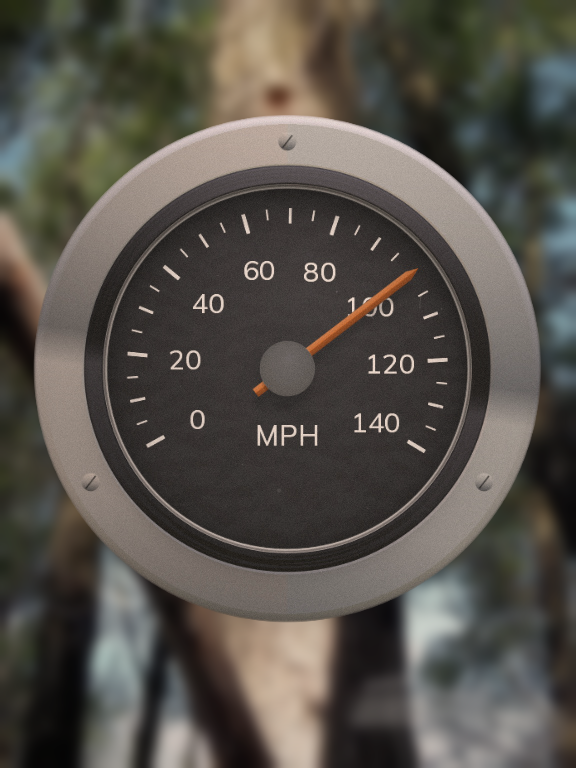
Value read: 100mph
